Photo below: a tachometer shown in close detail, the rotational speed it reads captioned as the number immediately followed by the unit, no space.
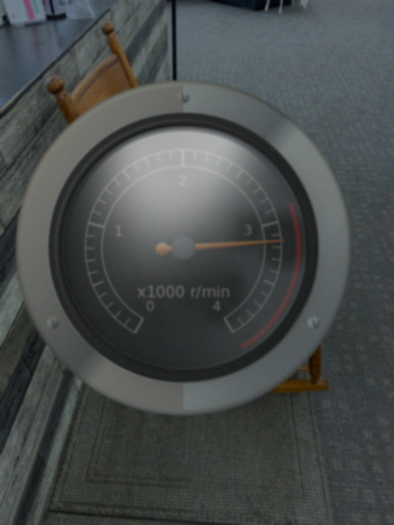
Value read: 3150rpm
